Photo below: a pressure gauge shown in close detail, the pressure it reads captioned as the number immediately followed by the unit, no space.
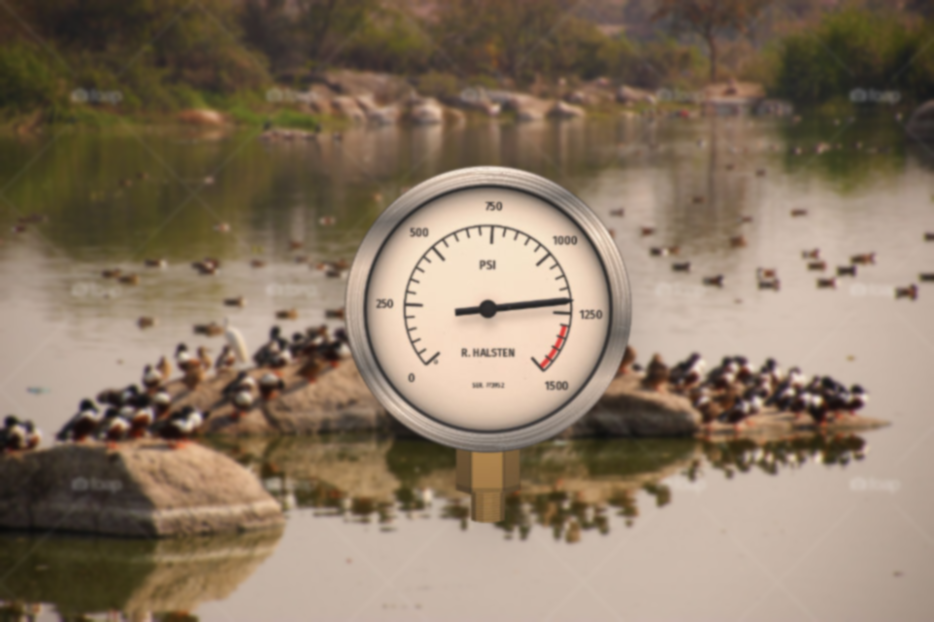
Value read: 1200psi
